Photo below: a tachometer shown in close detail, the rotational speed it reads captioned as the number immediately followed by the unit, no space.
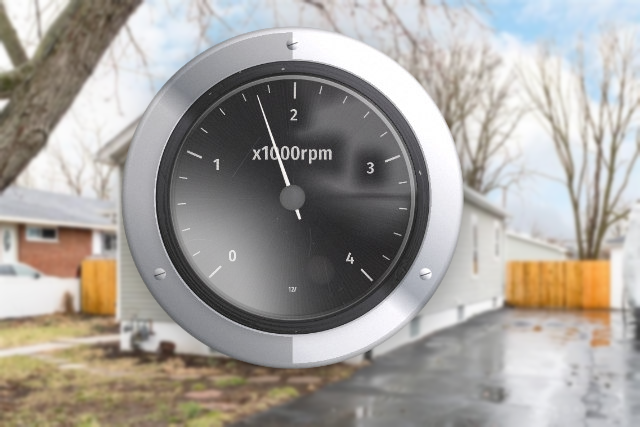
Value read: 1700rpm
